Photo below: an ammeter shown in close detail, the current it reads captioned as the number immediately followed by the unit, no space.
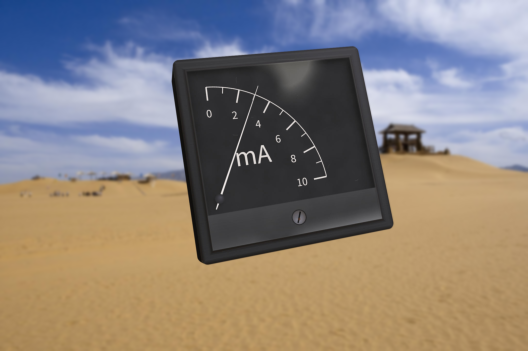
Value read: 3mA
